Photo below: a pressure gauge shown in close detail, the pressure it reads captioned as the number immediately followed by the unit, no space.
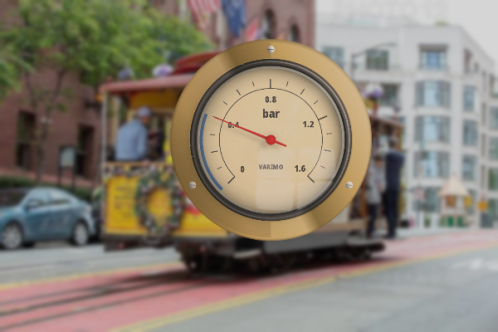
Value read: 0.4bar
